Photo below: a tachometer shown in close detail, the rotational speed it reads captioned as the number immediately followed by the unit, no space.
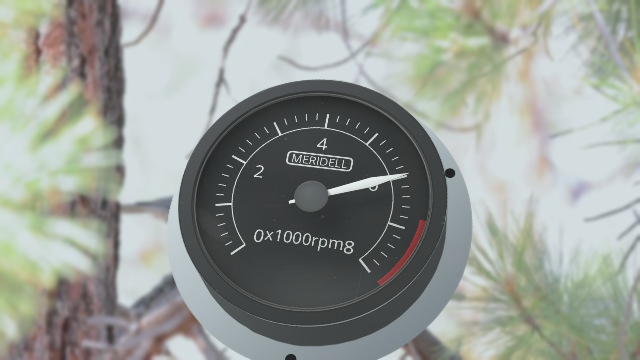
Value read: 6000rpm
